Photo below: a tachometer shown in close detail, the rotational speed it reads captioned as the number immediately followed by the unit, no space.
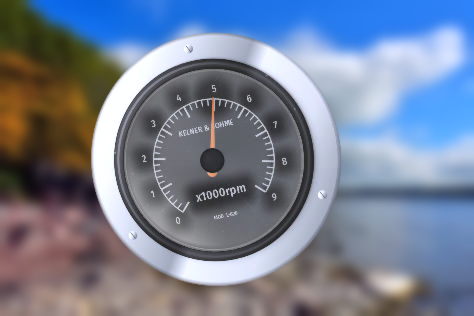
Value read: 5000rpm
